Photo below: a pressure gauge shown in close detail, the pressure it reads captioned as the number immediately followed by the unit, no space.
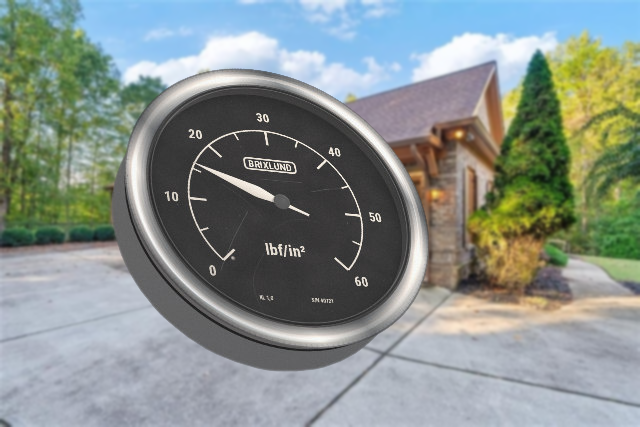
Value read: 15psi
